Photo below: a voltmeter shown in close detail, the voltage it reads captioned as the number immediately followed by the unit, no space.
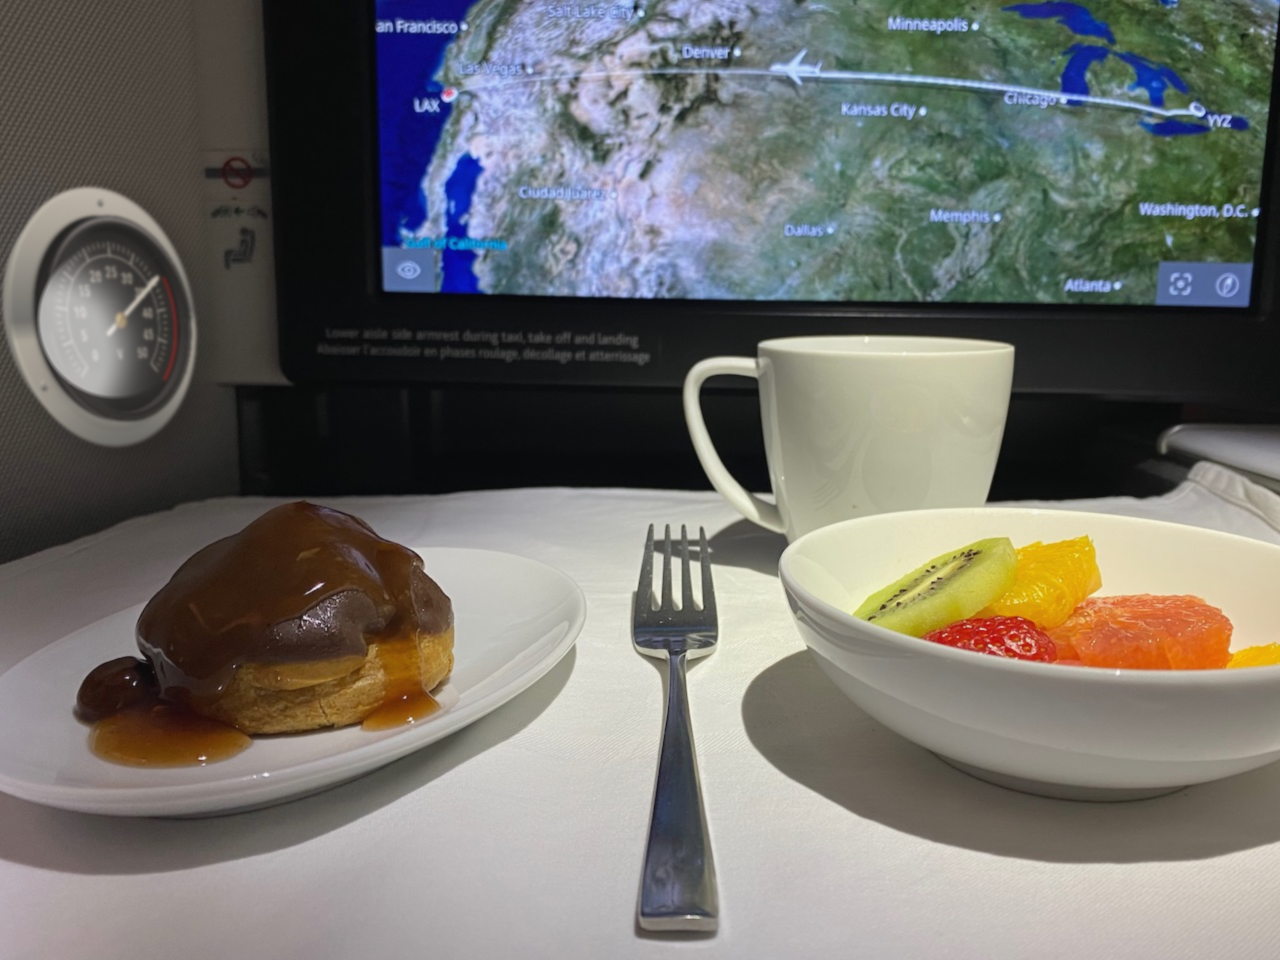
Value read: 35V
